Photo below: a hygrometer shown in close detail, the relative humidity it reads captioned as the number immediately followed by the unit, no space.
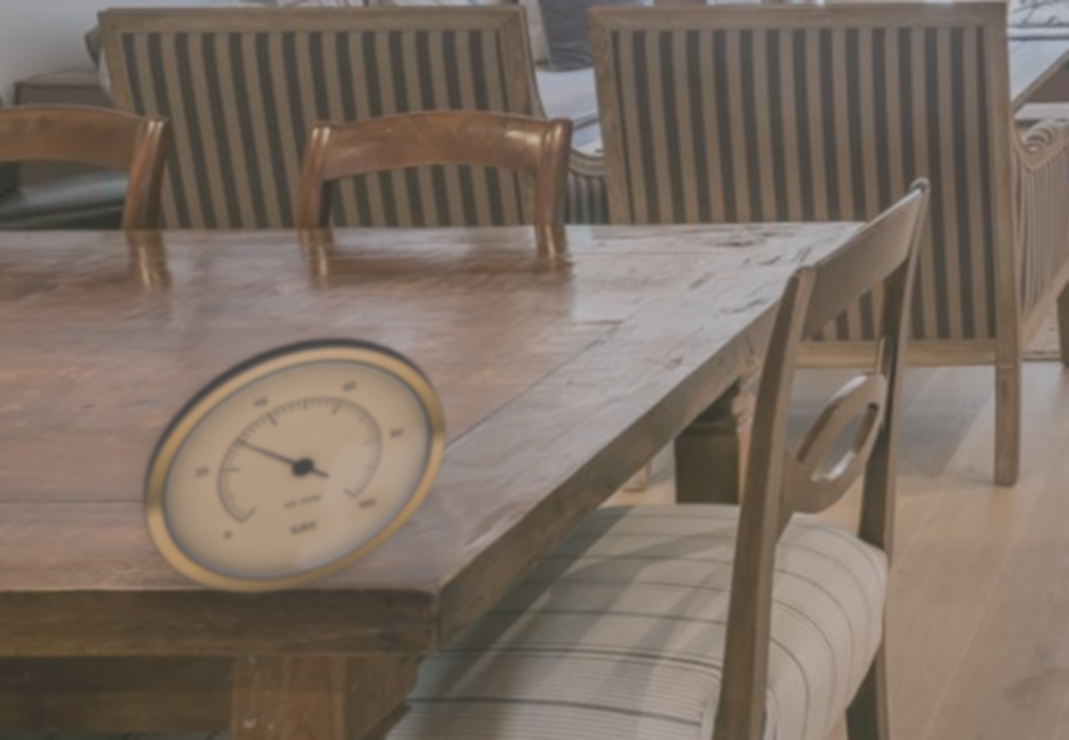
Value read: 30%
